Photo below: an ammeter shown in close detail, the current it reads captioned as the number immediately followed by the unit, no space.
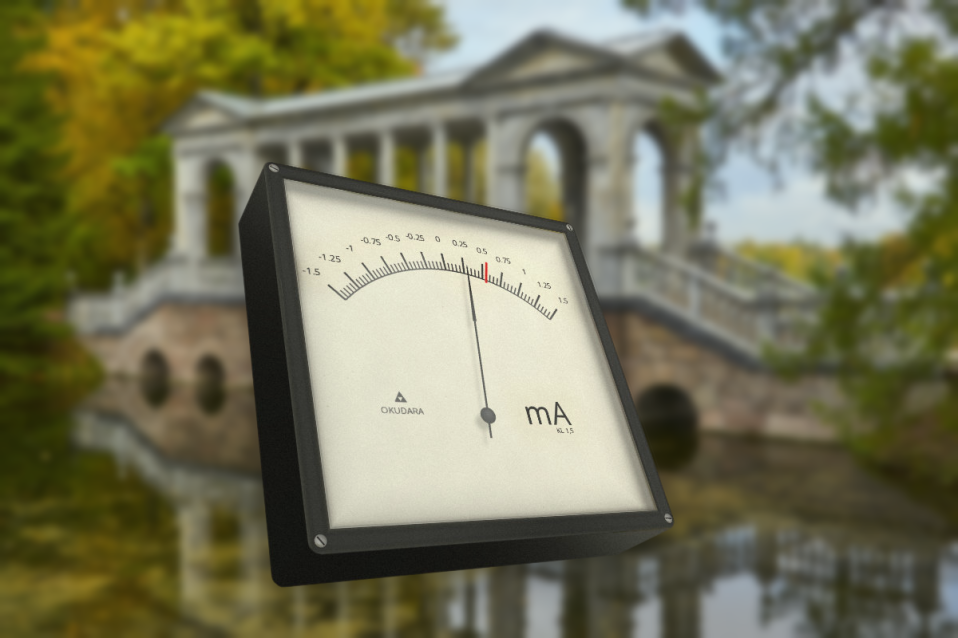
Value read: 0.25mA
